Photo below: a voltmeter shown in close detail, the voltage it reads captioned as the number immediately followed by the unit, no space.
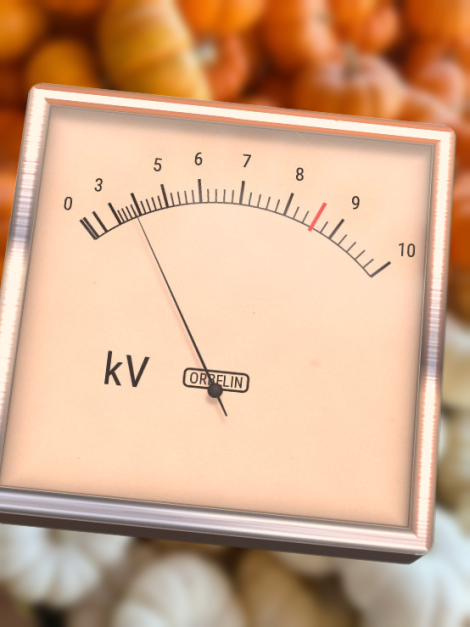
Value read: 3.8kV
